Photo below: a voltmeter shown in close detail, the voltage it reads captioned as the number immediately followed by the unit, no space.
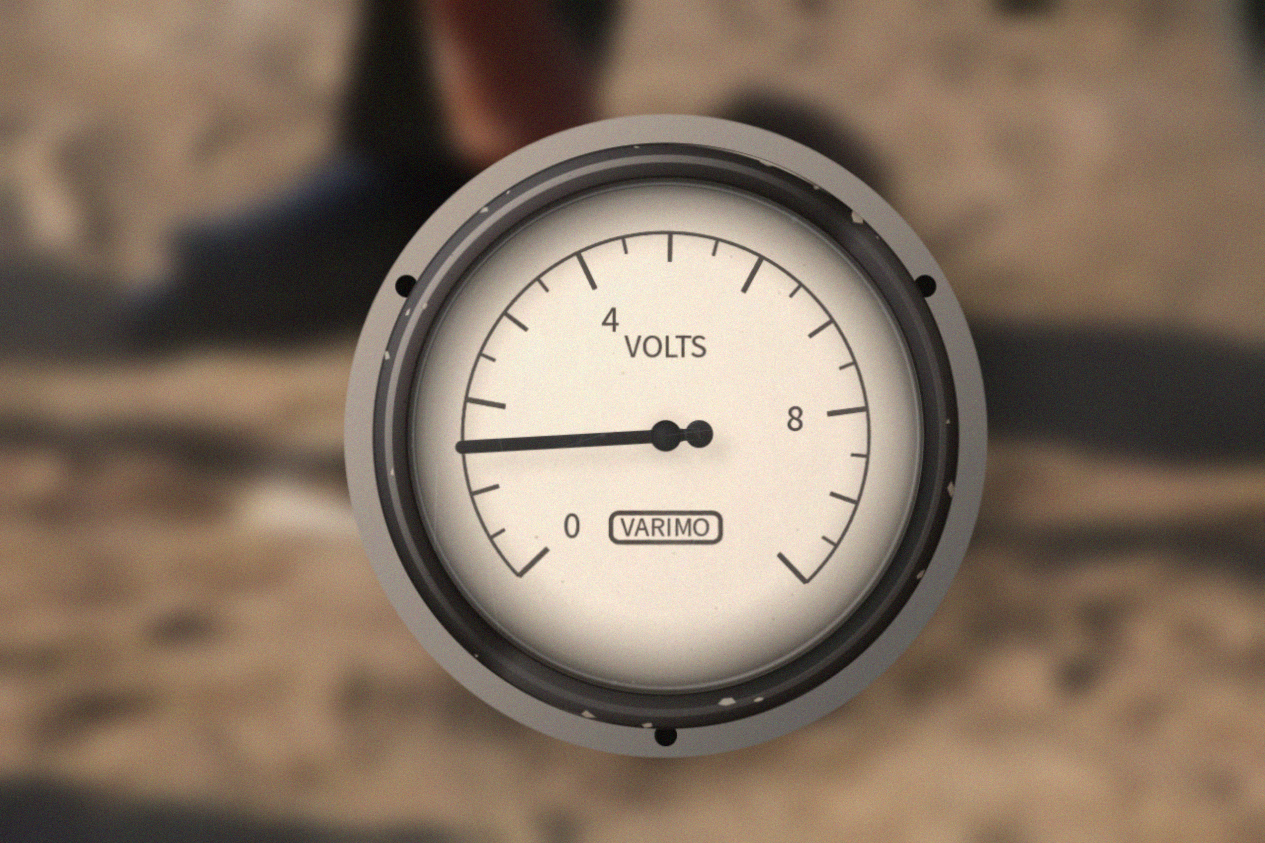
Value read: 1.5V
